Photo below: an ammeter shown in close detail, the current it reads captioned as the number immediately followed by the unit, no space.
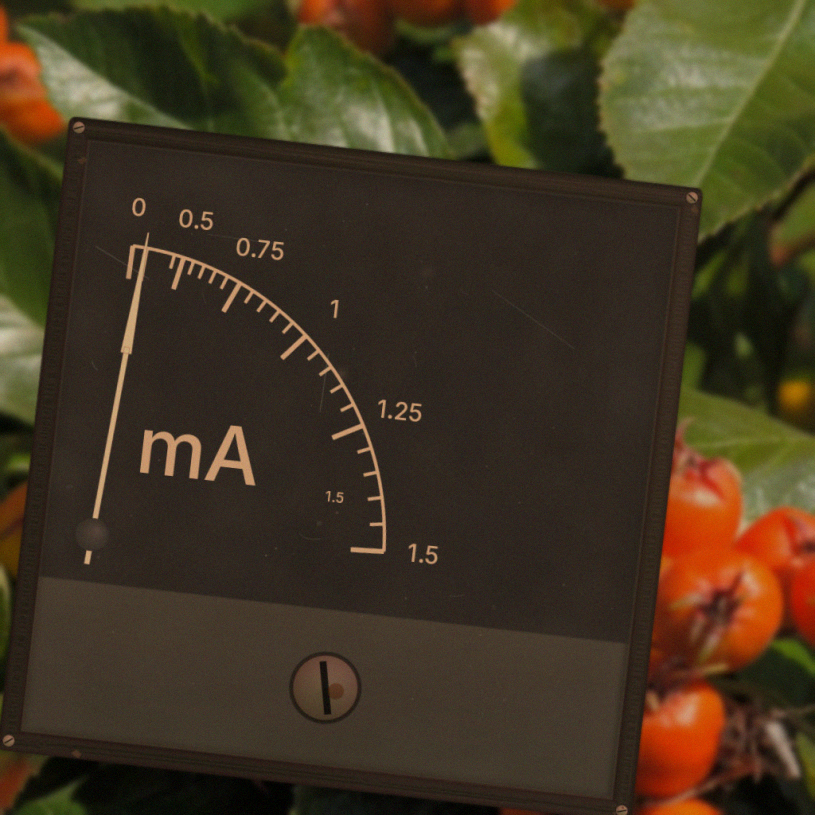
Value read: 0.25mA
